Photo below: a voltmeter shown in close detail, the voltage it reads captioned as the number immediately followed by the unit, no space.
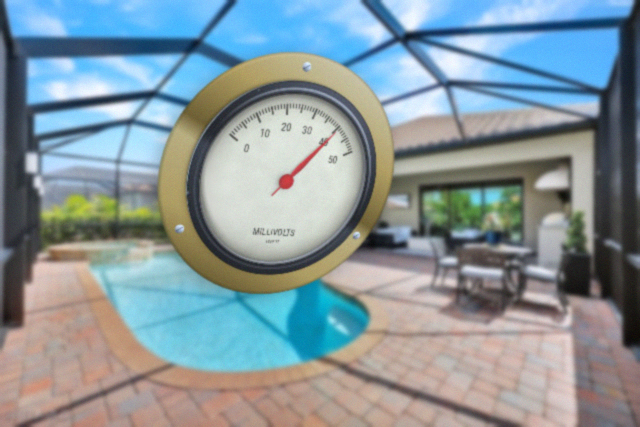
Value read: 40mV
